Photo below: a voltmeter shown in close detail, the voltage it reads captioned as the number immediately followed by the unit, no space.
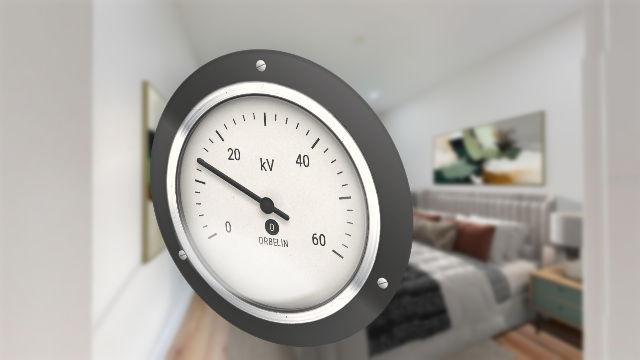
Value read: 14kV
